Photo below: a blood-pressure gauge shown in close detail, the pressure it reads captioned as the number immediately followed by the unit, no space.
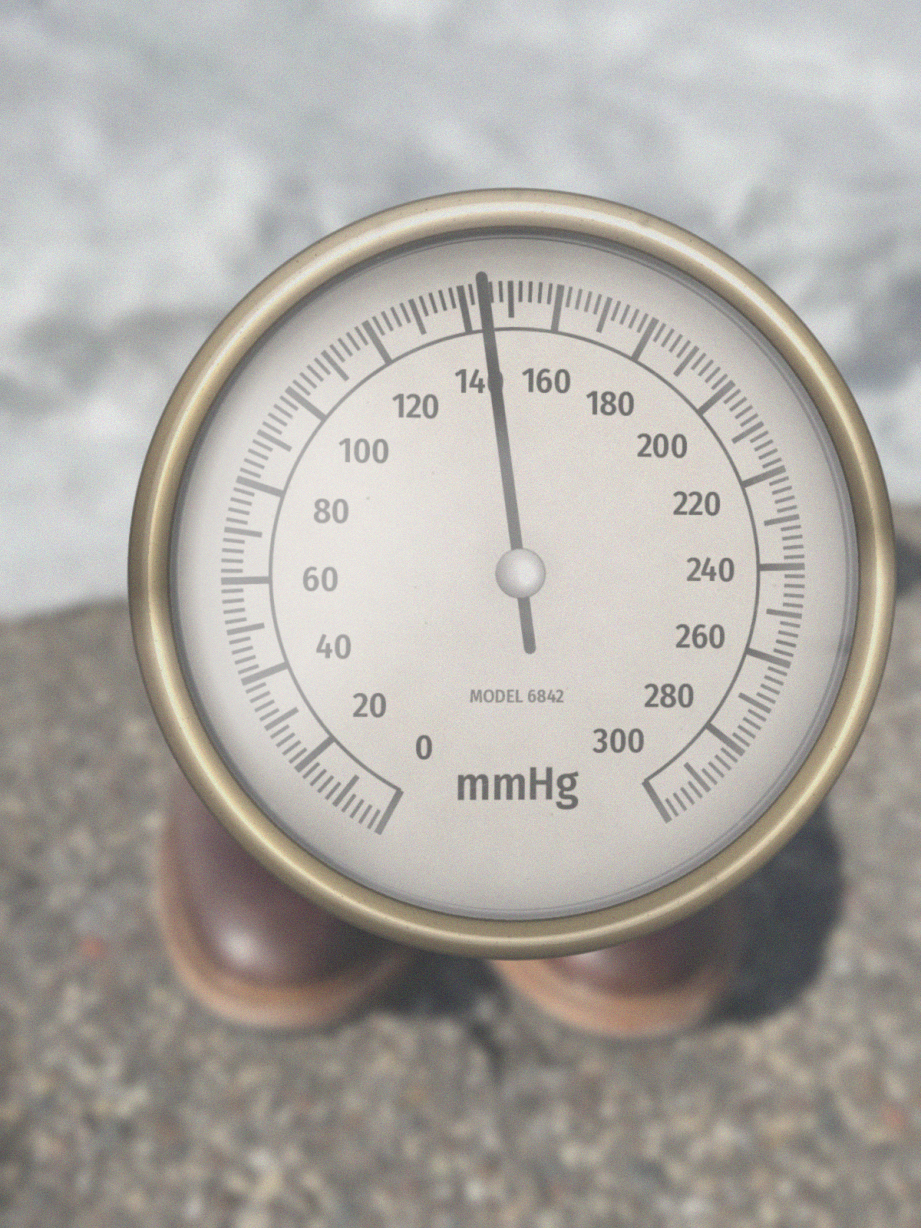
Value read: 144mmHg
